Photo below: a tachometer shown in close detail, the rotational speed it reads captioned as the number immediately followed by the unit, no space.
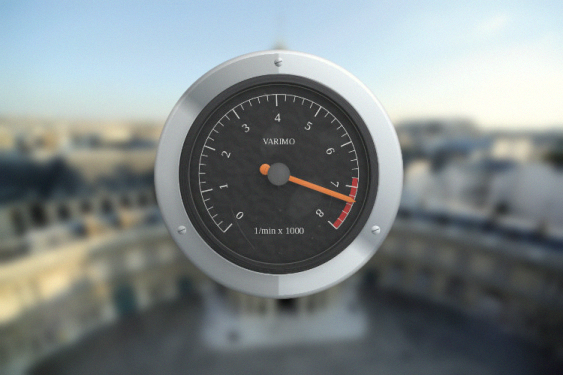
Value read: 7300rpm
